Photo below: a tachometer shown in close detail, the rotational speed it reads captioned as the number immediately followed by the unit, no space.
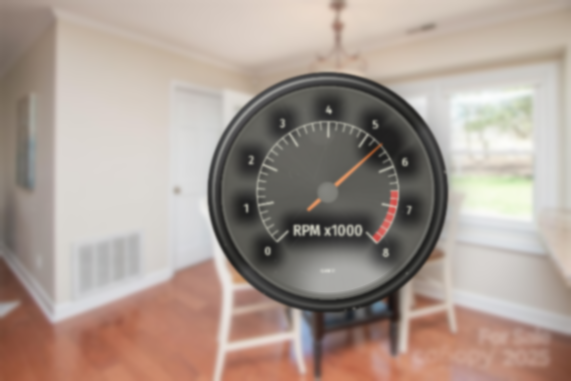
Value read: 5400rpm
